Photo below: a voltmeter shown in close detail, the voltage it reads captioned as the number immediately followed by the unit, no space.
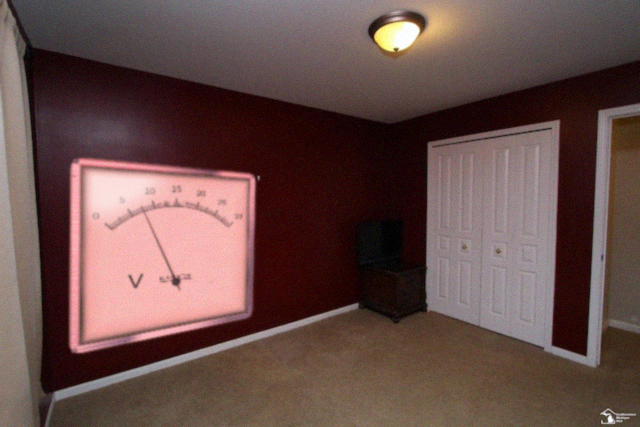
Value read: 7.5V
